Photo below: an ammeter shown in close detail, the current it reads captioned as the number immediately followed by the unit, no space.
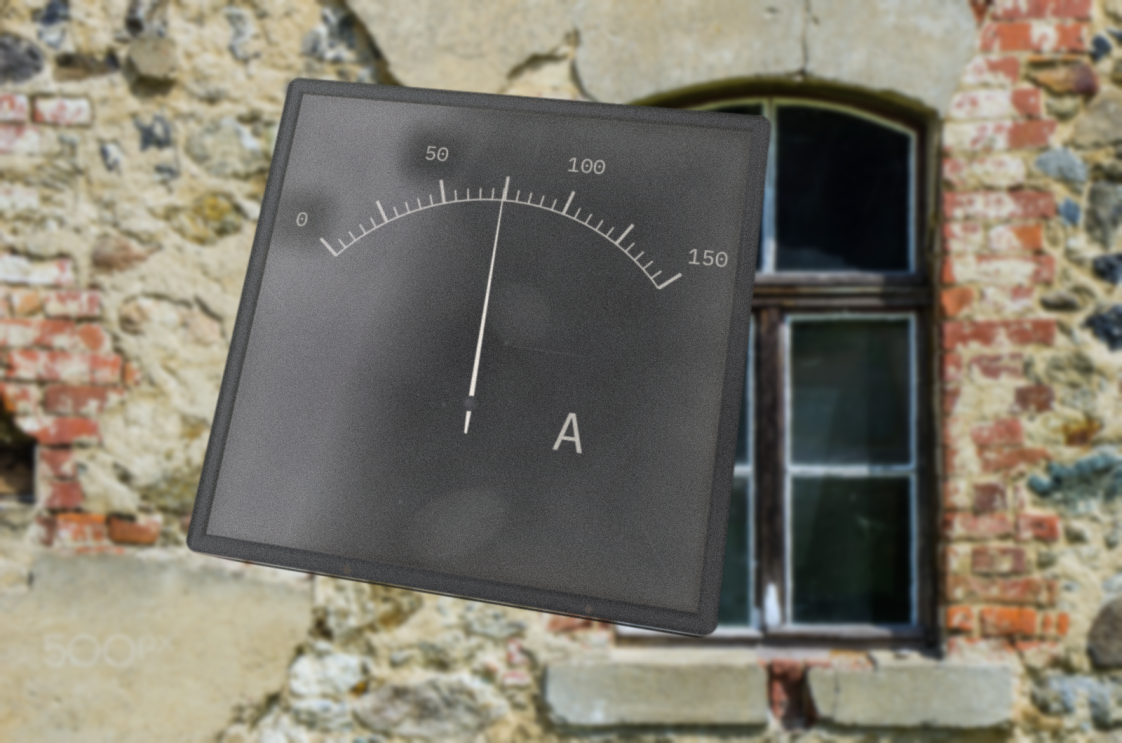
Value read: 75A
